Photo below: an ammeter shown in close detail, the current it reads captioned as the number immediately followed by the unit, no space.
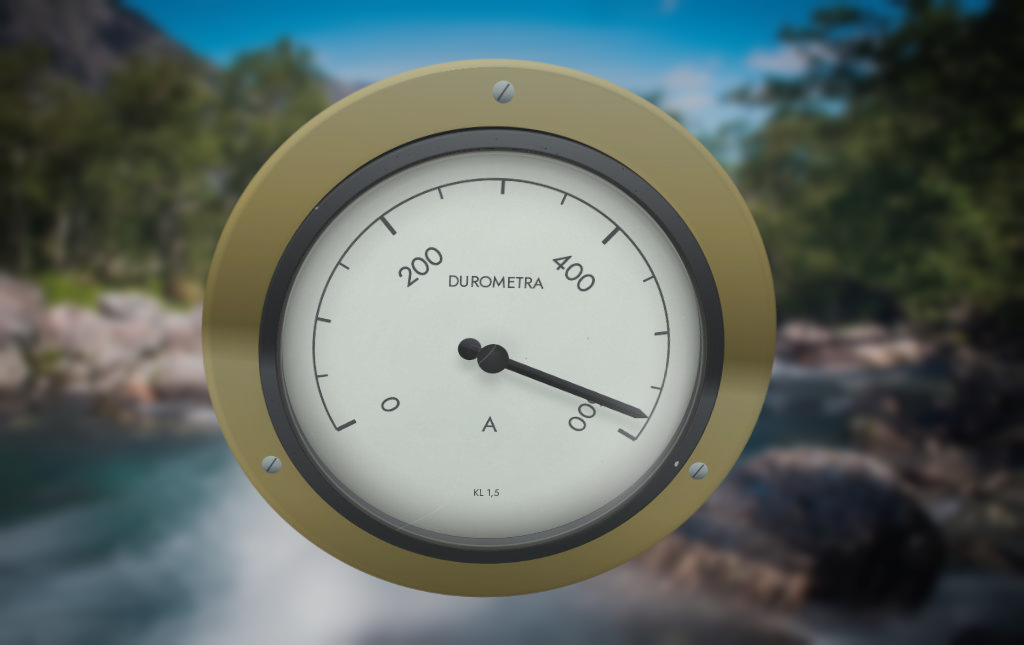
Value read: 575A
